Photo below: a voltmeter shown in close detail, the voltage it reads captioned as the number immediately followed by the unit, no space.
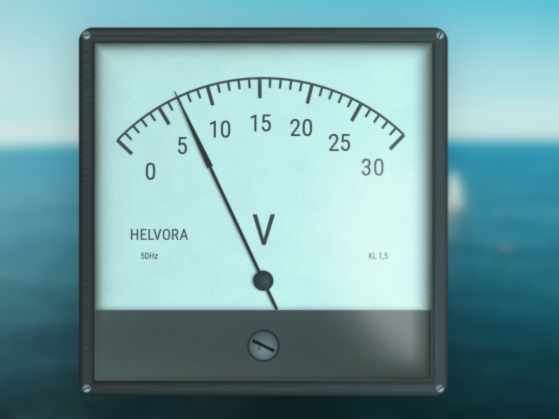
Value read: 7V
